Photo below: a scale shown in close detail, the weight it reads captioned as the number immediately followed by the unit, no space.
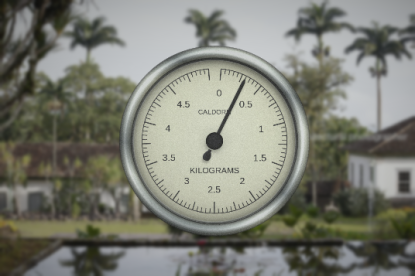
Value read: 0.3kg
